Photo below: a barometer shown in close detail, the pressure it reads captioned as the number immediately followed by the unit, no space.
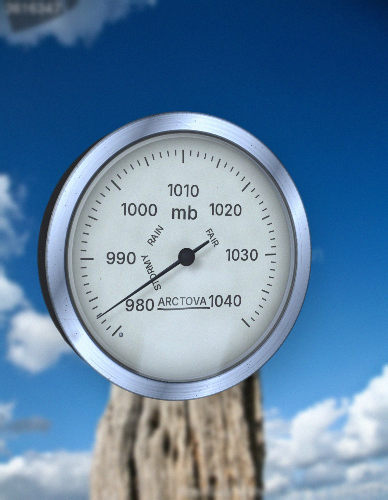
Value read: 983mbar
